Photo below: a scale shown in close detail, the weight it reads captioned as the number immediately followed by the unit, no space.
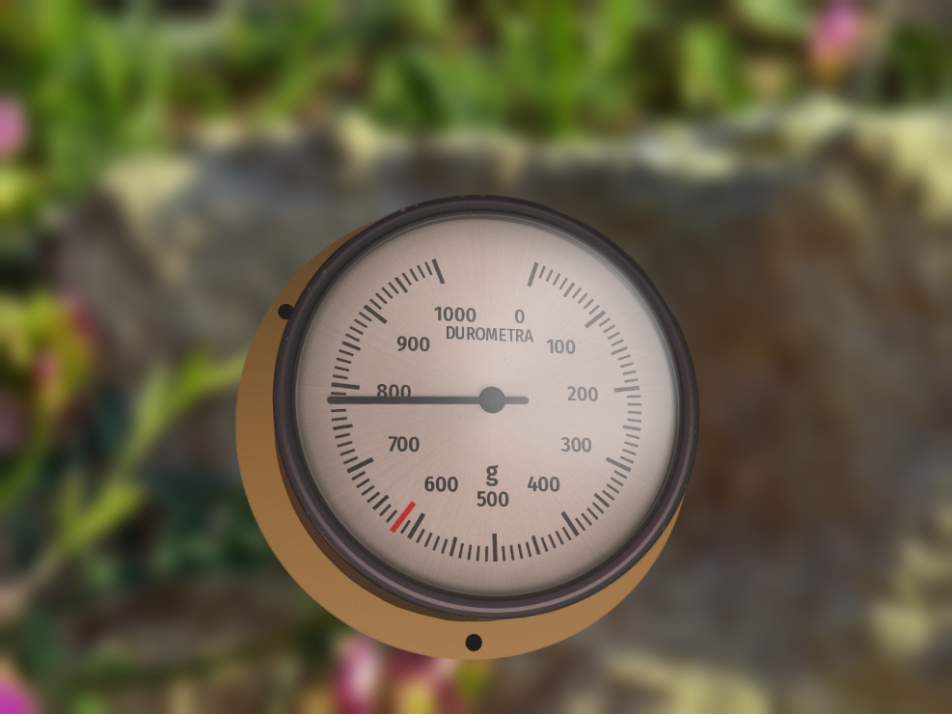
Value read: 780g
